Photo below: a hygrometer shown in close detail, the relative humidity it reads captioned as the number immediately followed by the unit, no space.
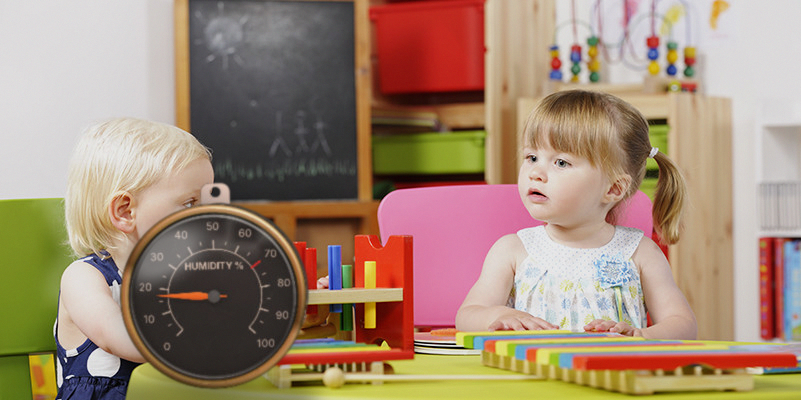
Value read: 17.5%
